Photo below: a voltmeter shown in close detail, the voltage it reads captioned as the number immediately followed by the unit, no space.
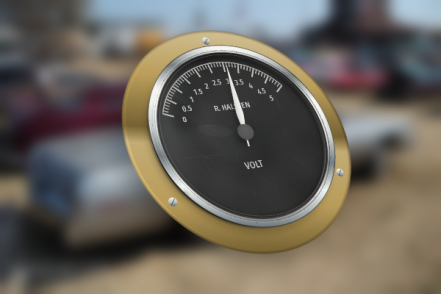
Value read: 3V
